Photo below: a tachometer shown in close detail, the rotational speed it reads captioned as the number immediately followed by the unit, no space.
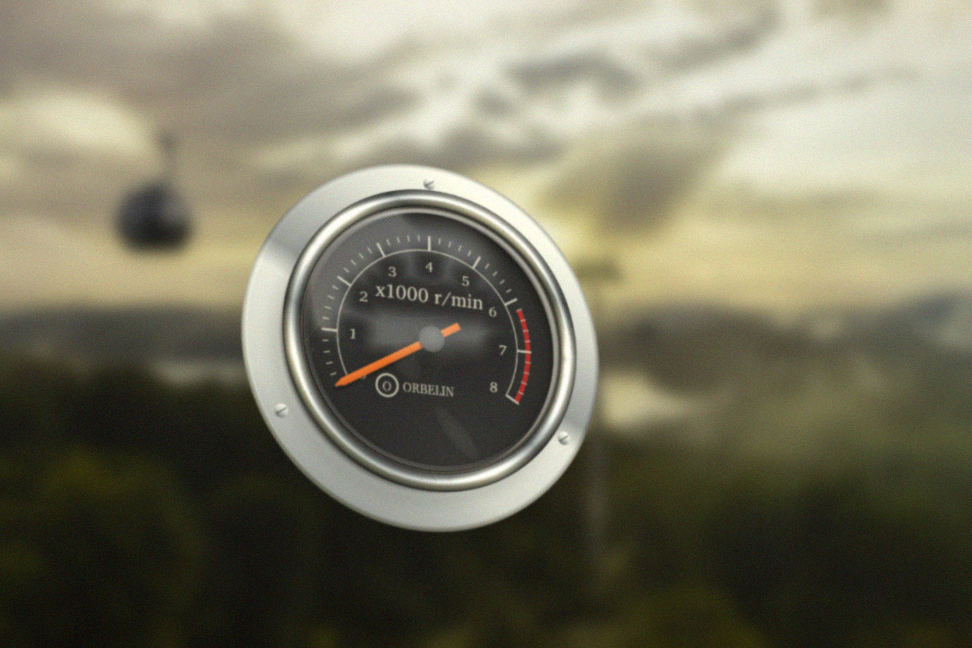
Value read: 0rpm
